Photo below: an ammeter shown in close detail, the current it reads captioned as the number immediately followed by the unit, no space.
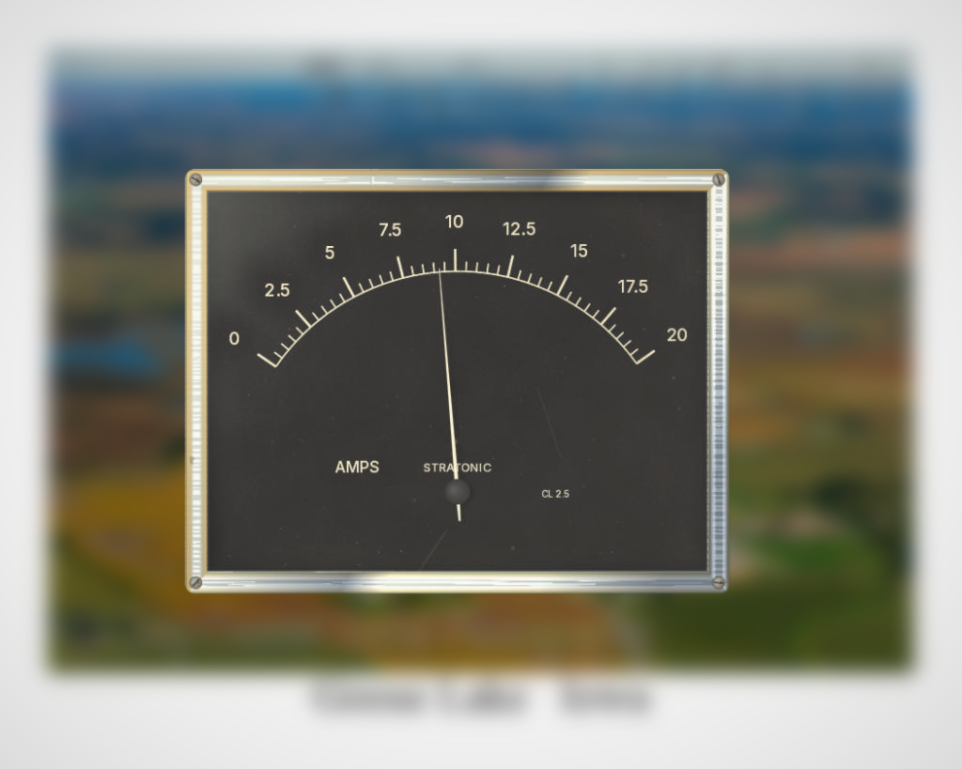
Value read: 9.25A
